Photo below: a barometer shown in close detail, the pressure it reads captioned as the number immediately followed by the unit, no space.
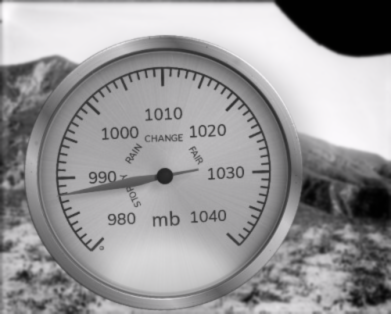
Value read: 988mbar
